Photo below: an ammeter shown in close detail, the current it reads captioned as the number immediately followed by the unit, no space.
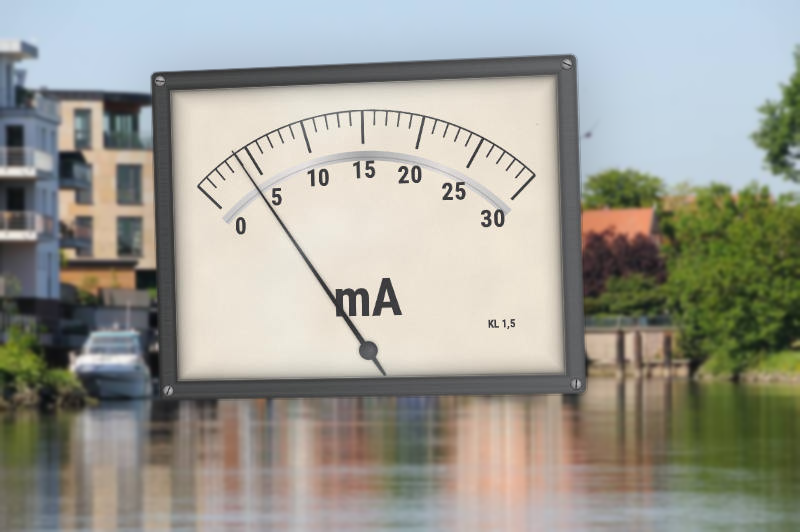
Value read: 4mA
